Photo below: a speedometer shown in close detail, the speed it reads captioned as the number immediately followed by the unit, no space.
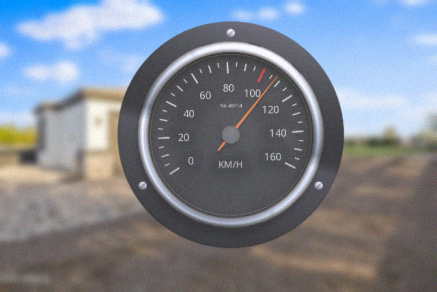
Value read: 107.5km/h
